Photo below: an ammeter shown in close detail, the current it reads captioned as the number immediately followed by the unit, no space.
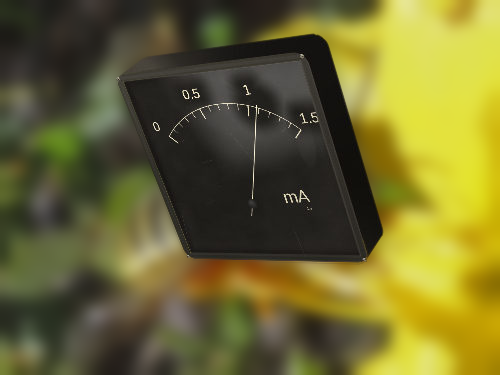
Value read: 1.1mA
